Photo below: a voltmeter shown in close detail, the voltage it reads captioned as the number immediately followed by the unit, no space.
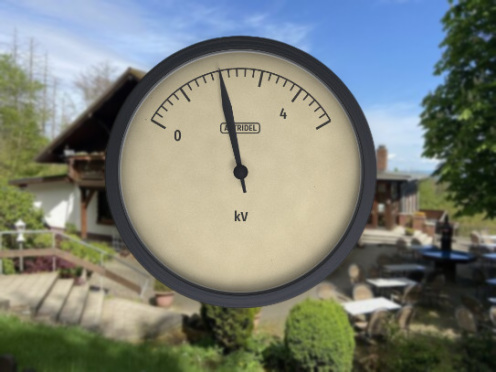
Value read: 2kV
